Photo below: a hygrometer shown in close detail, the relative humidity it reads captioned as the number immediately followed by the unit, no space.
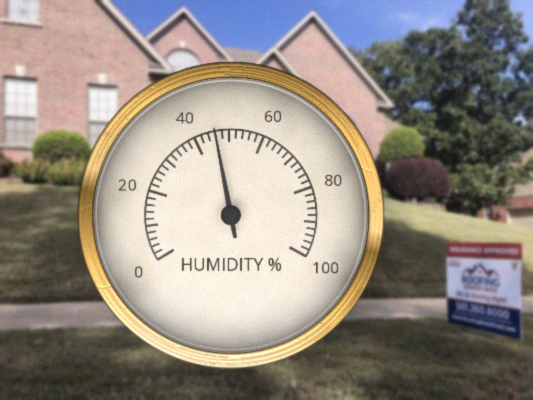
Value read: 46%
